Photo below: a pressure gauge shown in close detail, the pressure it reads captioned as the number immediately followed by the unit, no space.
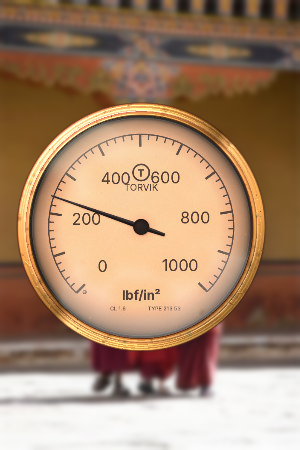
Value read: 240psi
